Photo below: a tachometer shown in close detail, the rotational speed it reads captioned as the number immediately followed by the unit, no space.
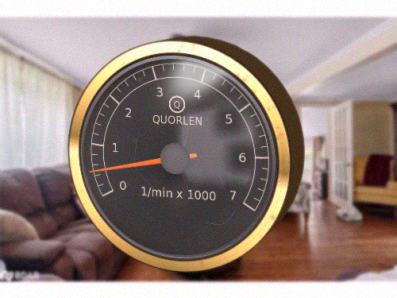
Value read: 500rpm
